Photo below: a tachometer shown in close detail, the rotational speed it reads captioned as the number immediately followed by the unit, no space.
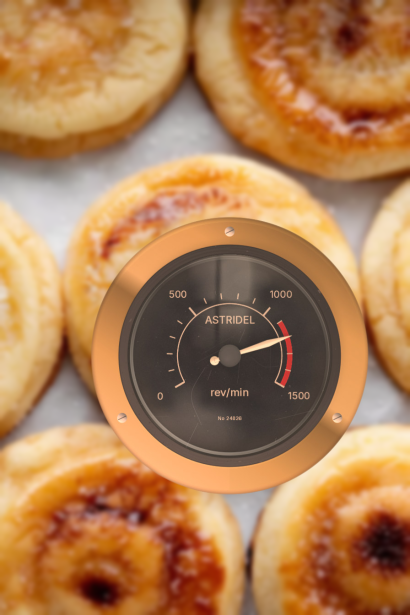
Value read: 1200rpm
